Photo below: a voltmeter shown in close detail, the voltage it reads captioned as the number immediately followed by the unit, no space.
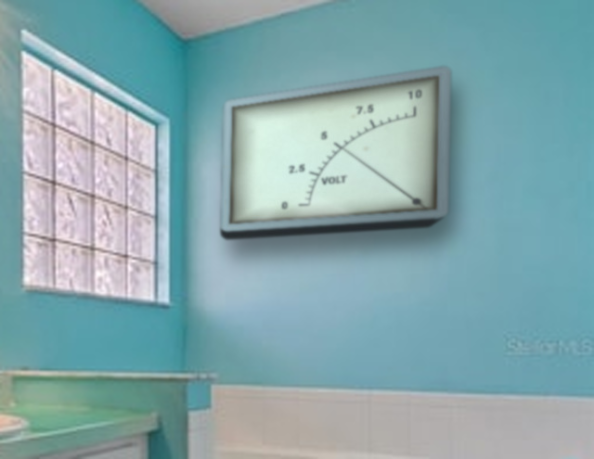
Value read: 5V
